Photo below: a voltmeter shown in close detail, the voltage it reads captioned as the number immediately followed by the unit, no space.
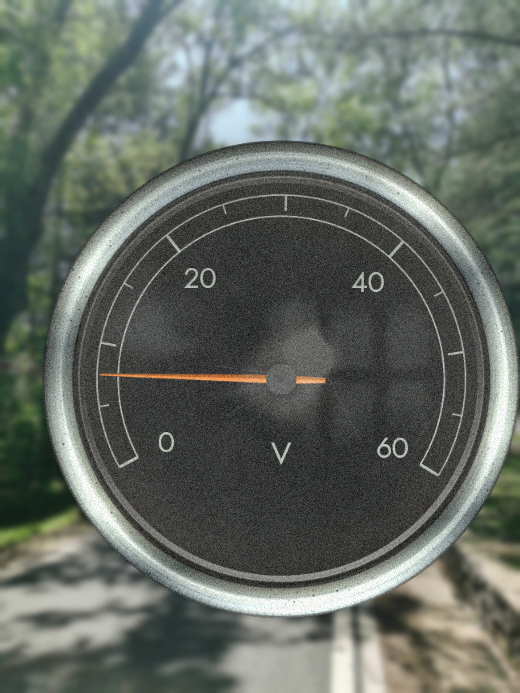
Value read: 7.5V
